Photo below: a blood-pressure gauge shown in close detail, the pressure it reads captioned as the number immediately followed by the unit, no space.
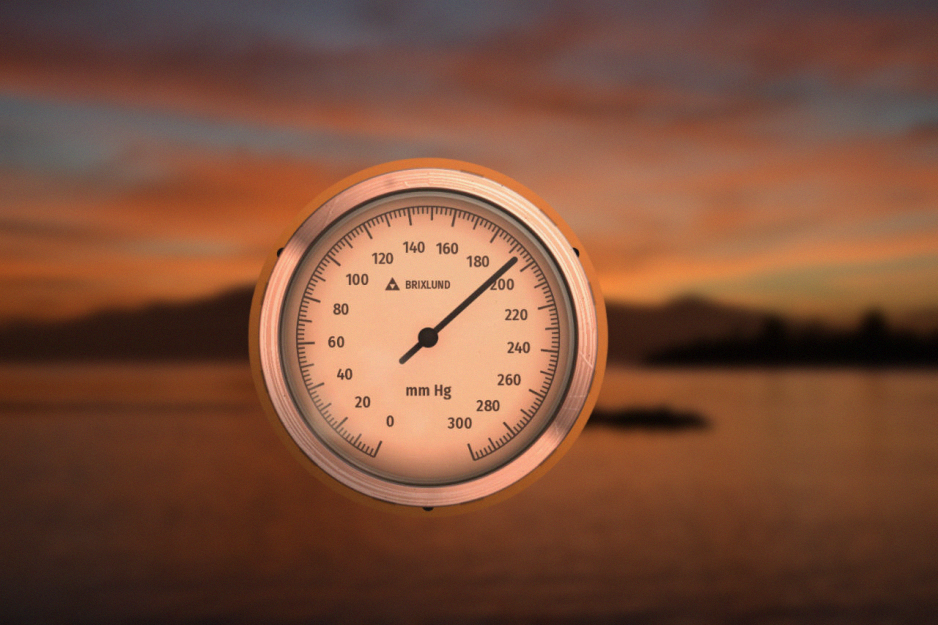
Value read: 194mmHg
